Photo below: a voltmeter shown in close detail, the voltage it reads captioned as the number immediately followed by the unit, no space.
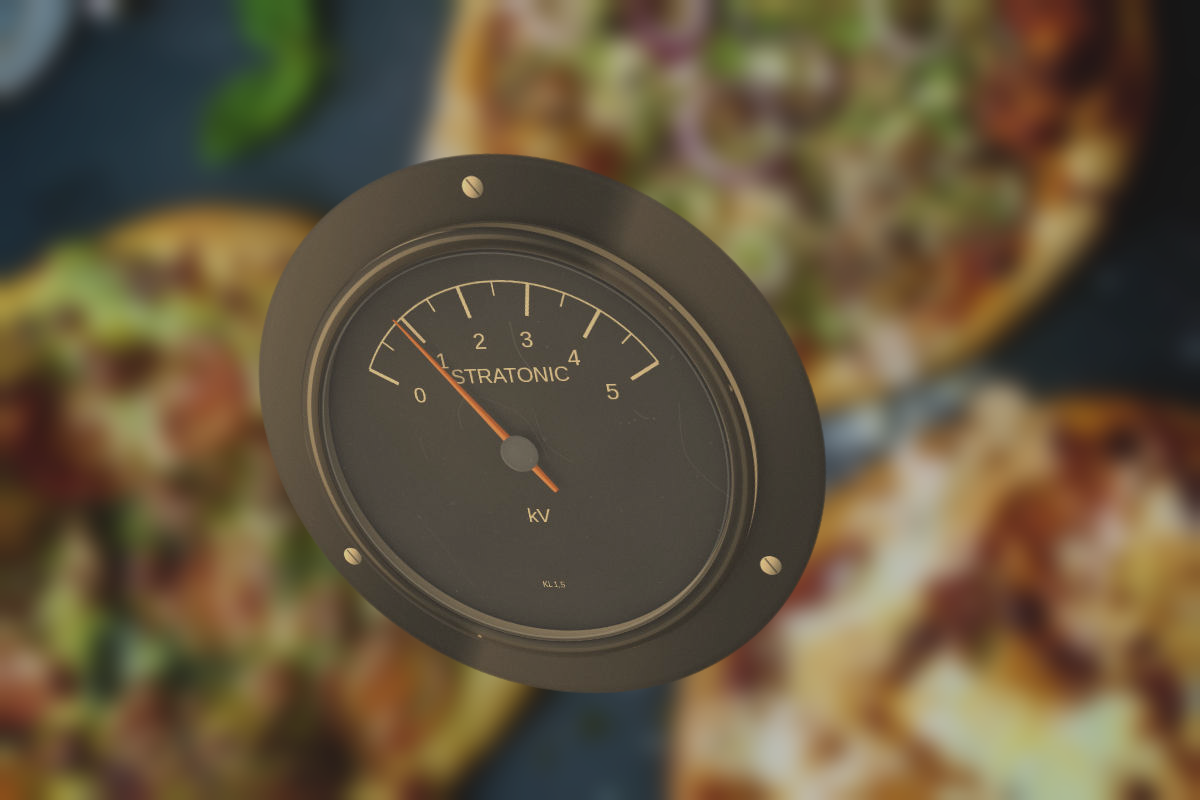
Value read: 1kV
